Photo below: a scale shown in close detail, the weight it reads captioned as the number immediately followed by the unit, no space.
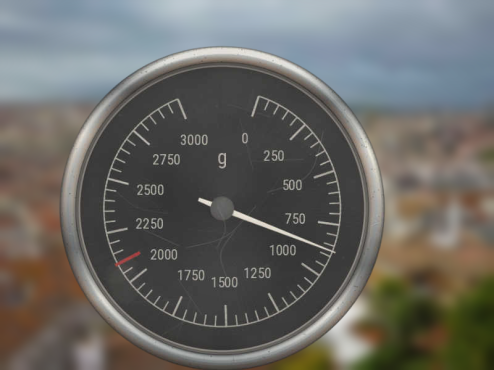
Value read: 875g
